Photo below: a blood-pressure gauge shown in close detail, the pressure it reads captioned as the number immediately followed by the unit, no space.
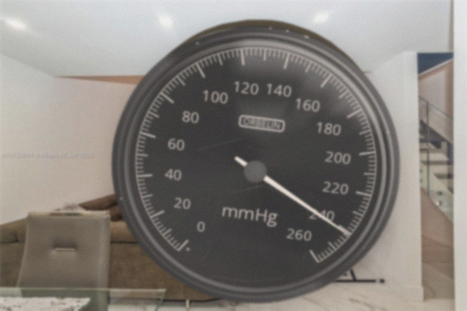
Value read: 240mmHg
